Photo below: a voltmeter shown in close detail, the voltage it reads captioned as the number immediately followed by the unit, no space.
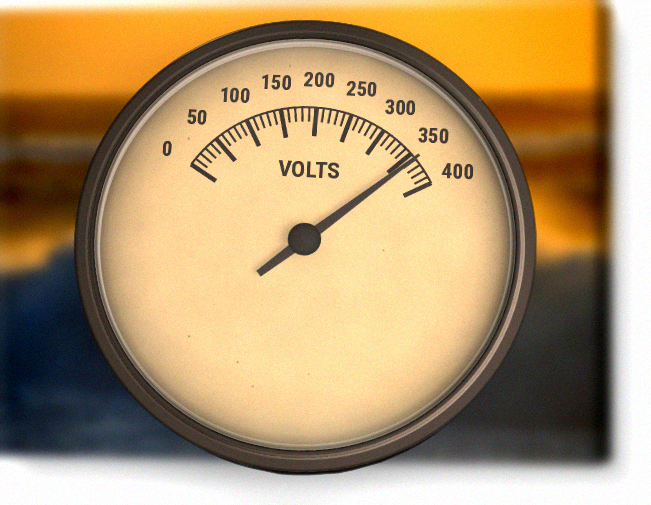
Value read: 360V
